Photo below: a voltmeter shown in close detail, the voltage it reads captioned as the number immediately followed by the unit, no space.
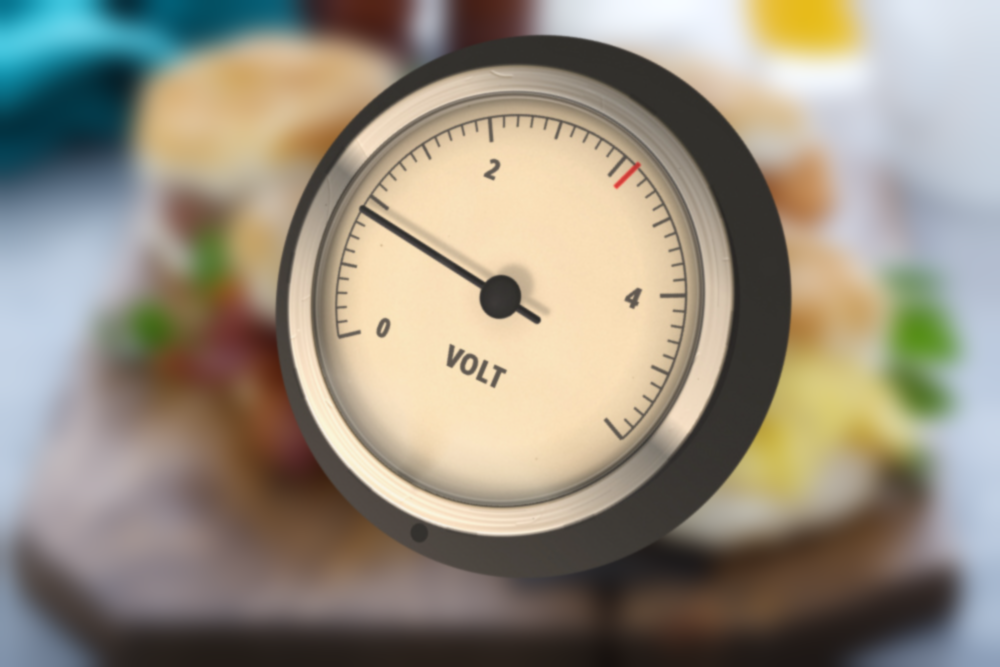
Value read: 0.9V
